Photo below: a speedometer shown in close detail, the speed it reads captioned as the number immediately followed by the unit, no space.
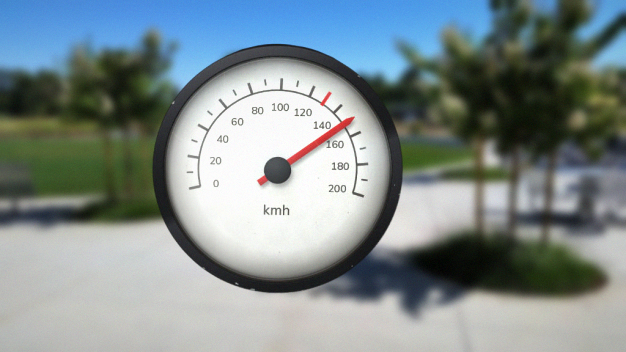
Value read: 150km/h
